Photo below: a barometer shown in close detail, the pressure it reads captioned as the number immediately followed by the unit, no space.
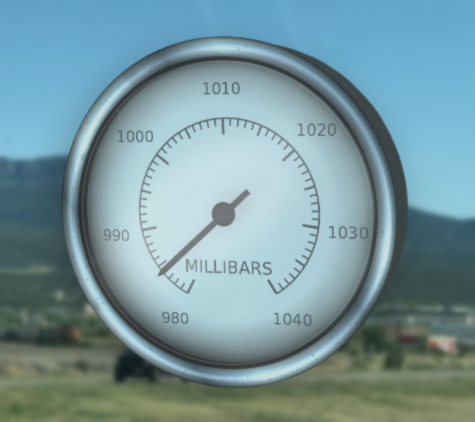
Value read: 984mbar
